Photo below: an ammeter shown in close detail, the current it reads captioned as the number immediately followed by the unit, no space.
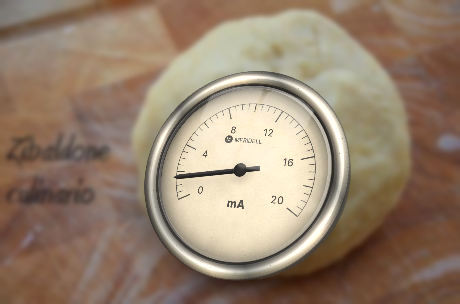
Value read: 1.5mA
